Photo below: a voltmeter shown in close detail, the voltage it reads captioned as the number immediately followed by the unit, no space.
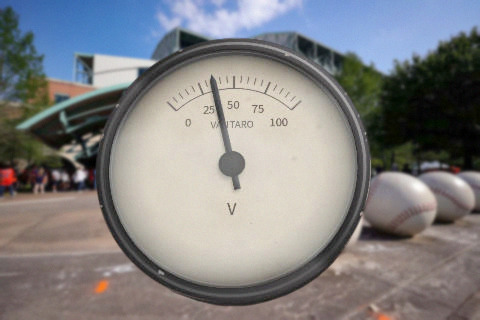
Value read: 35V
